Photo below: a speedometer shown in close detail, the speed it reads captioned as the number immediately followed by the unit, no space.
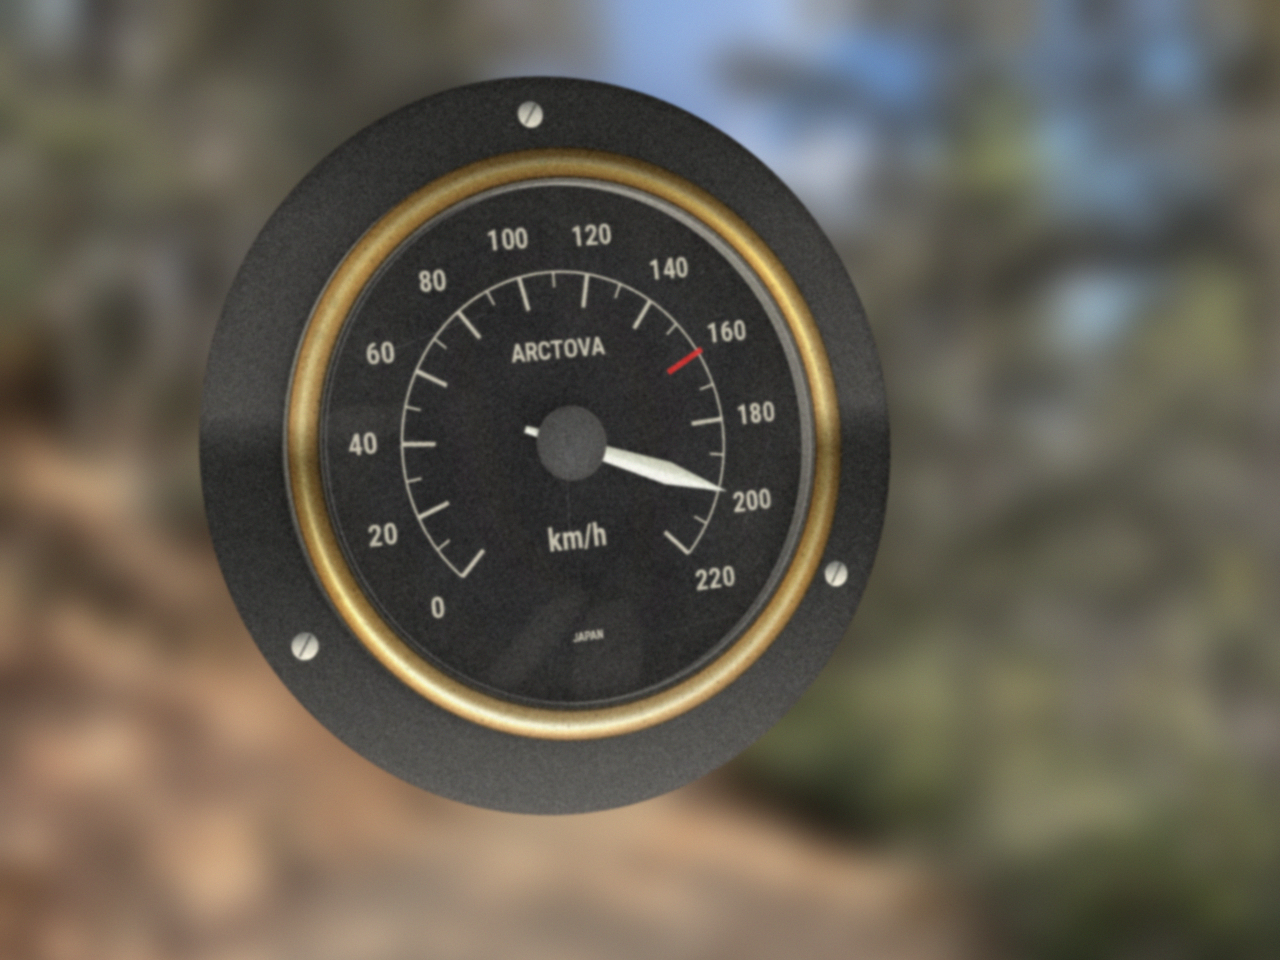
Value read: 200km/h
